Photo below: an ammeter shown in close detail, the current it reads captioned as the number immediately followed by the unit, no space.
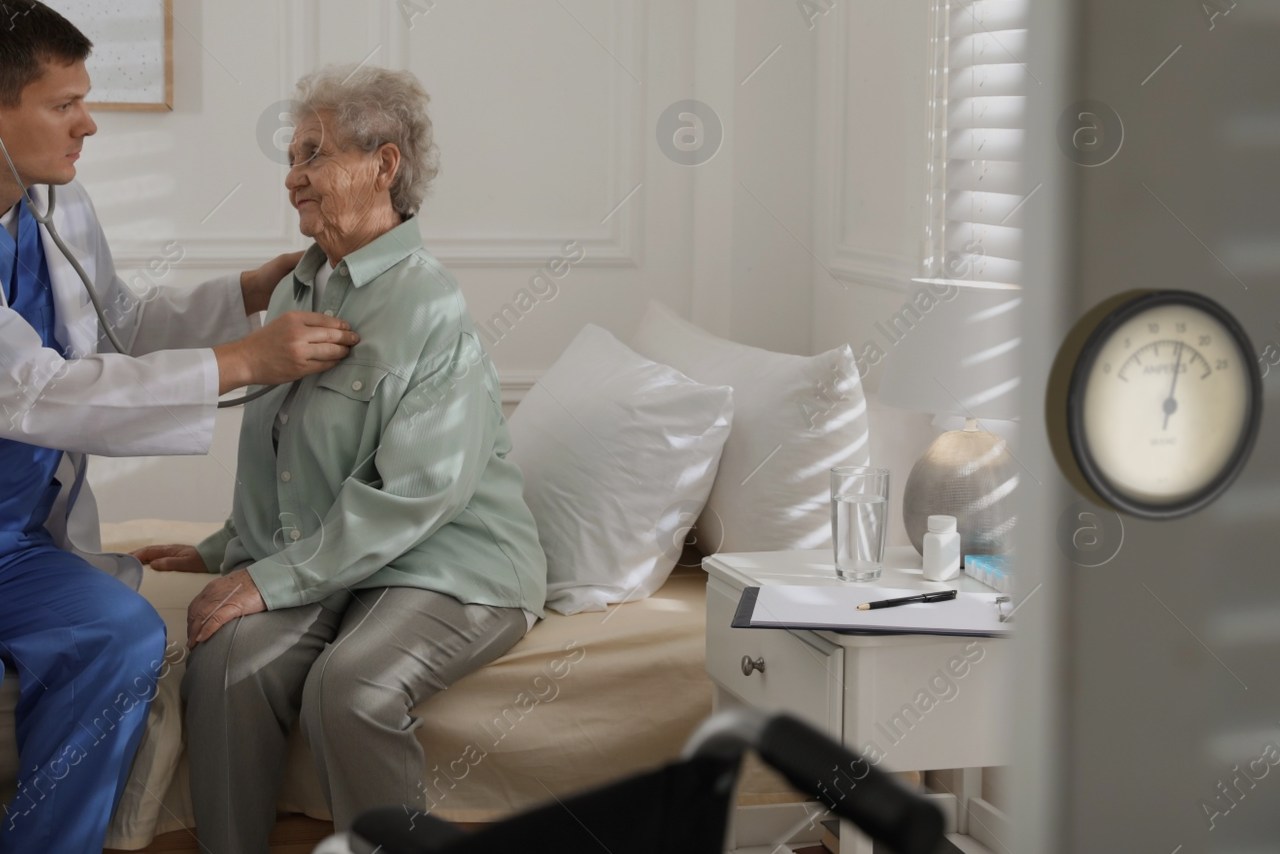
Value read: 15A
